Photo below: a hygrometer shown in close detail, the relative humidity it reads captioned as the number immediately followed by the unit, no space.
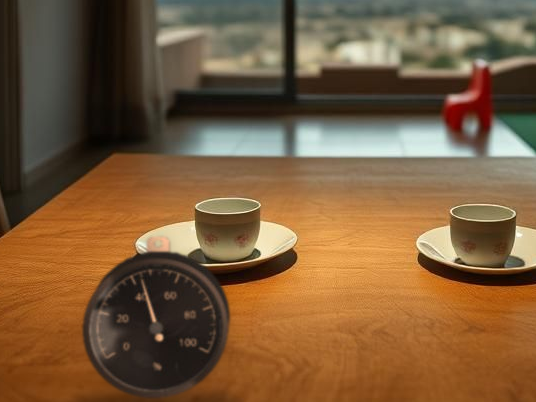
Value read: 44%
